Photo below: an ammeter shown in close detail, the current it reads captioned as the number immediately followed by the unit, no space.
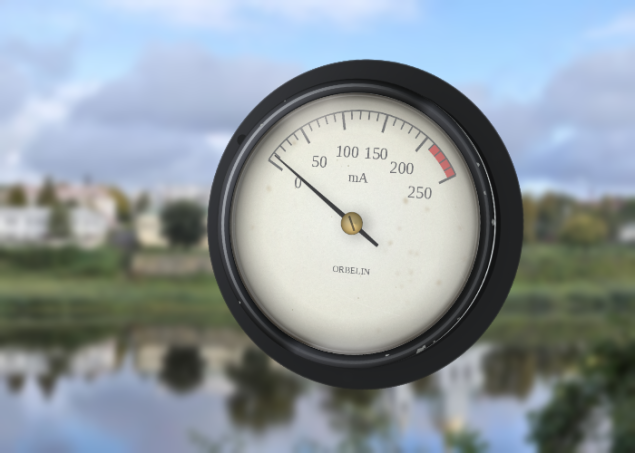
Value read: 10mA
